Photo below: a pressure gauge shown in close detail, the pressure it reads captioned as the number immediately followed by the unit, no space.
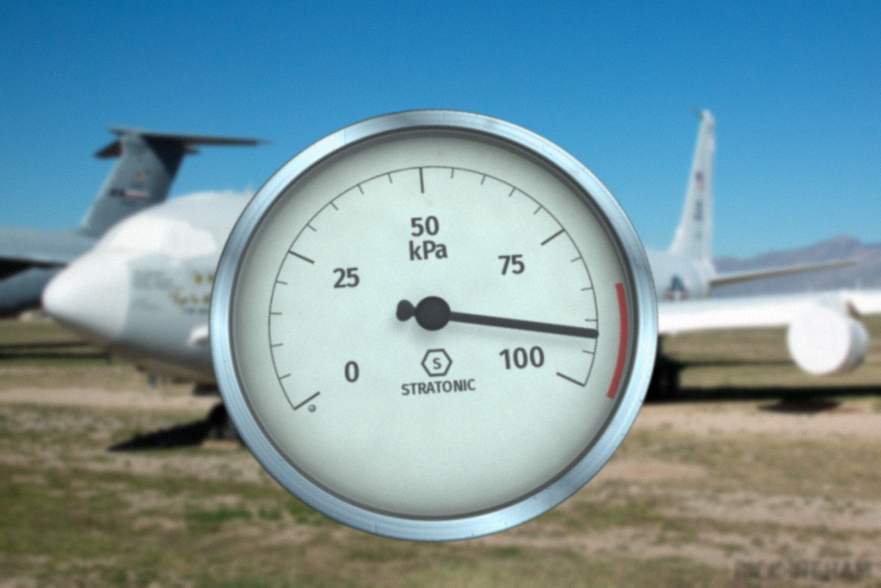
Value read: 92.5kPa
